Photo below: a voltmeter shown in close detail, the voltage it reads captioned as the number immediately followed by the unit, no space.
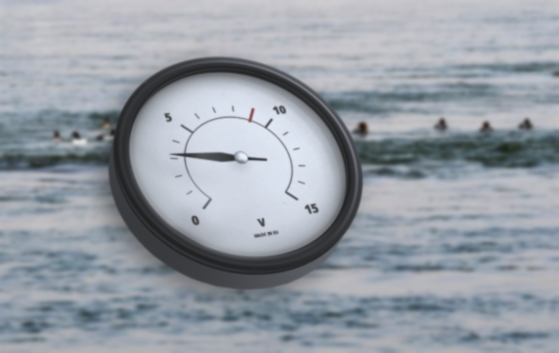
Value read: 3V
